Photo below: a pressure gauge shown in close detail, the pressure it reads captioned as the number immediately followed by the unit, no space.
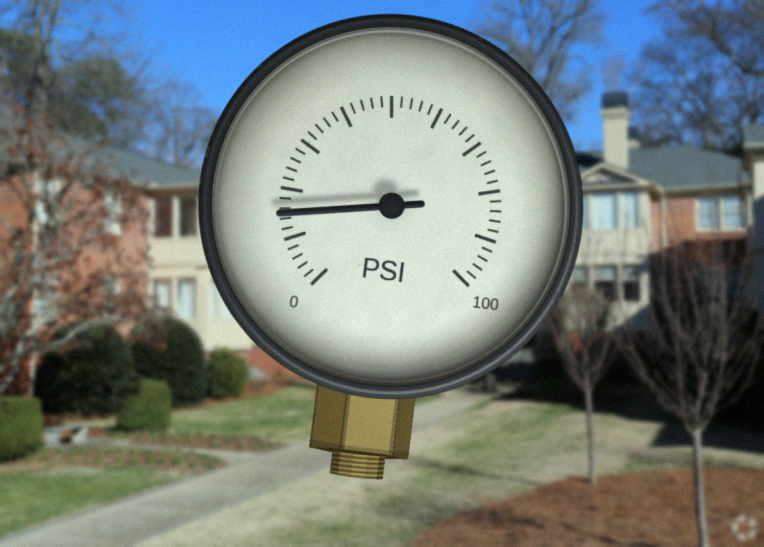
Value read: 15psi
